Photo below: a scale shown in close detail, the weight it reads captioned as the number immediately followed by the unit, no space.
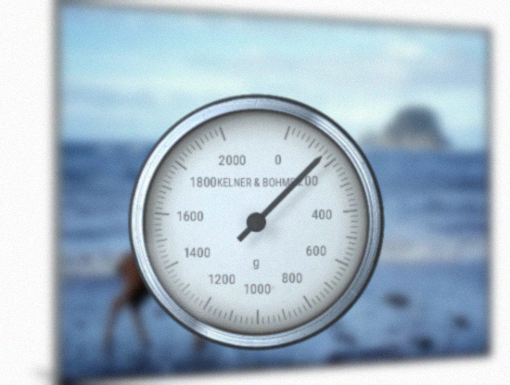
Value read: 160g
